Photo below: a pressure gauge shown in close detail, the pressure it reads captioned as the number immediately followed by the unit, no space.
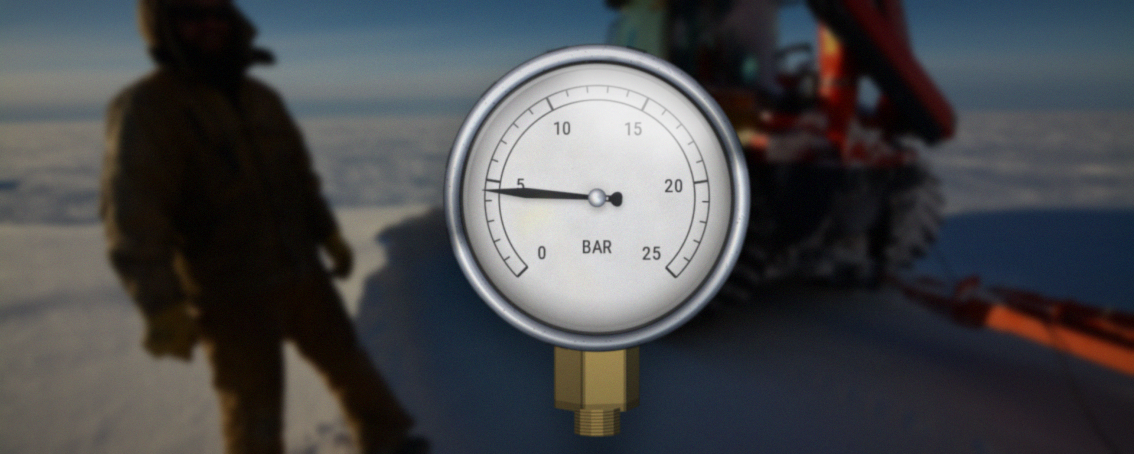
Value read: 4.5bar
